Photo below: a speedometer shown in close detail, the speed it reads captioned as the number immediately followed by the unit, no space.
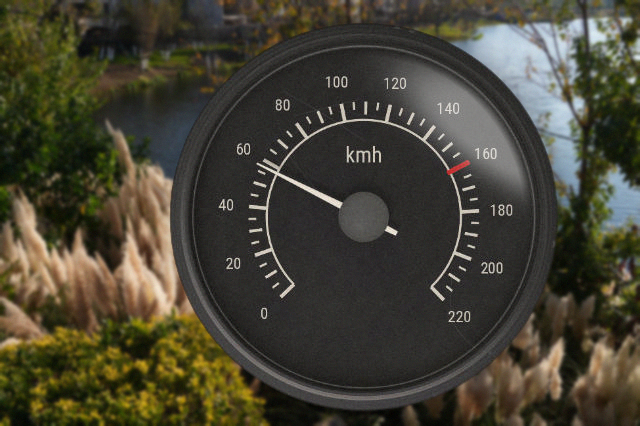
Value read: 57.5km/h
